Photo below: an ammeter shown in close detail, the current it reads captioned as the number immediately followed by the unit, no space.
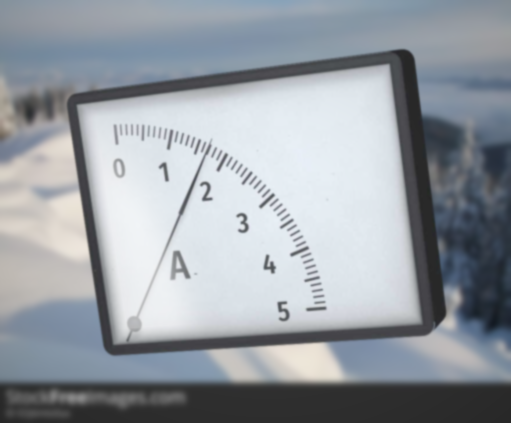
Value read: 1.7A
